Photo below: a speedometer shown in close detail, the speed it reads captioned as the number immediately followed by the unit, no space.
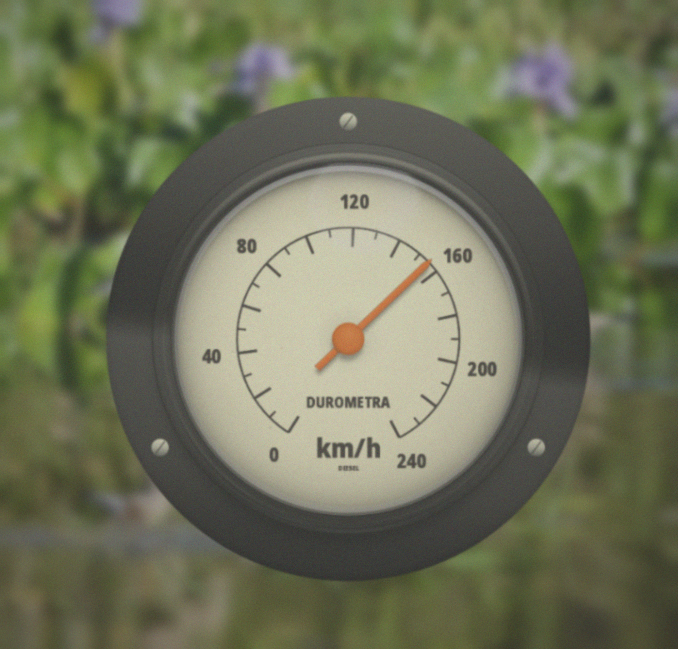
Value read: 155km/h
